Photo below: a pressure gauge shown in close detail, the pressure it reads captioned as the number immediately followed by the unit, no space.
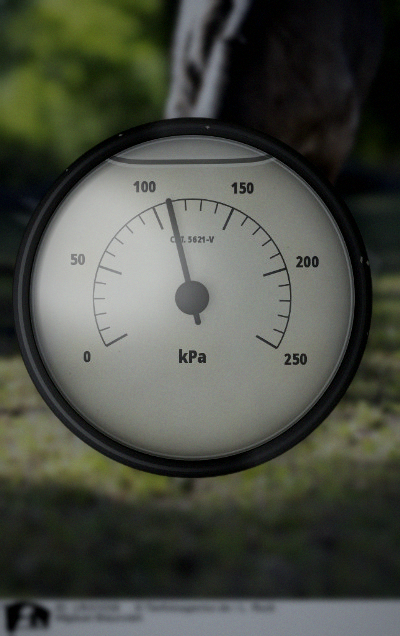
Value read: 110kPa
